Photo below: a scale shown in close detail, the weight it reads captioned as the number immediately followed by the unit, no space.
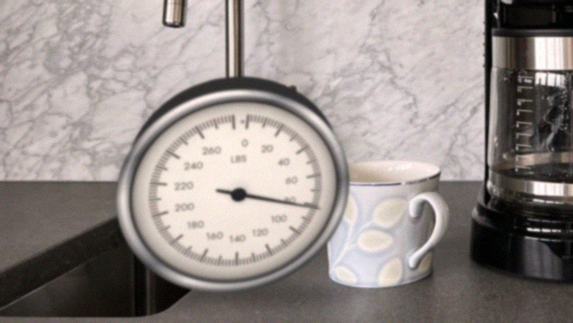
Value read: 80lb
